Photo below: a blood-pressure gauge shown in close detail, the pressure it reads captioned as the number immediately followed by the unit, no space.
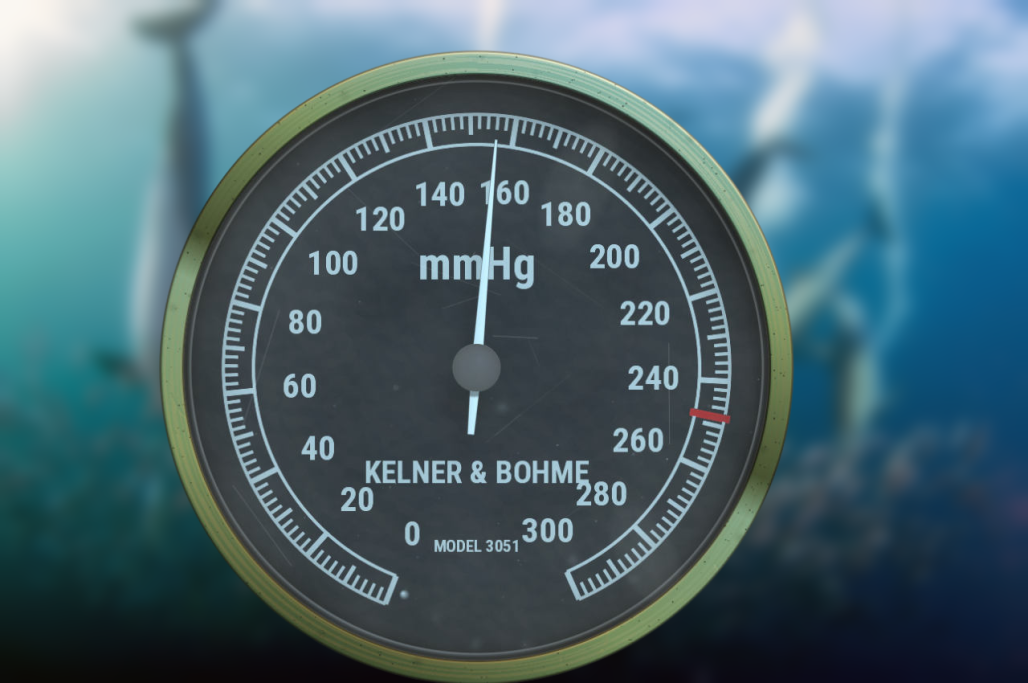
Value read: 156mmHg
